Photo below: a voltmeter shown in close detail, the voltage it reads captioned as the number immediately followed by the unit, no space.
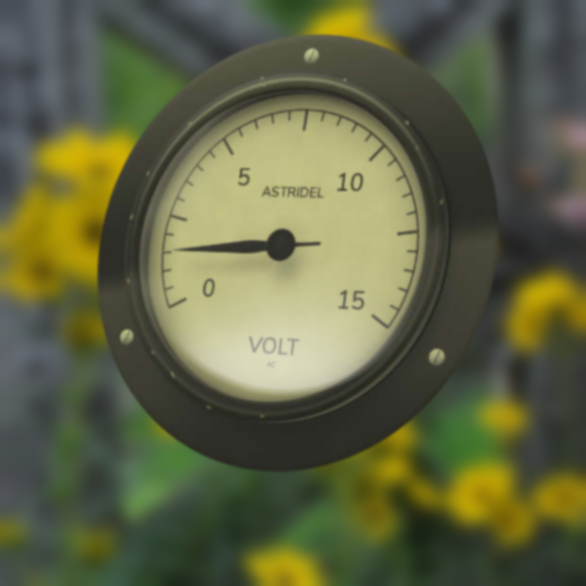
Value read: 1.5V
